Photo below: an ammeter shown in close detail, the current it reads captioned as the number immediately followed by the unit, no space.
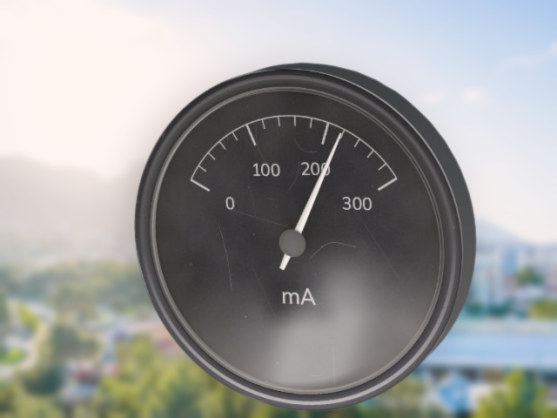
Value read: 220mA
